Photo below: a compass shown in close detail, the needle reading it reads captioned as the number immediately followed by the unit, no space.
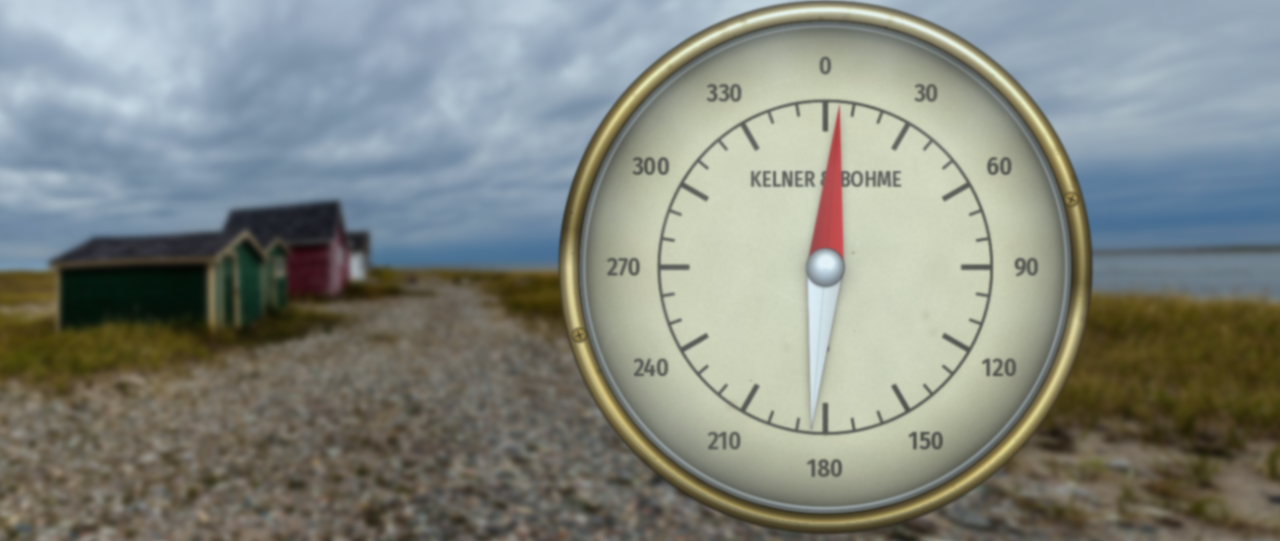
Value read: 5°
